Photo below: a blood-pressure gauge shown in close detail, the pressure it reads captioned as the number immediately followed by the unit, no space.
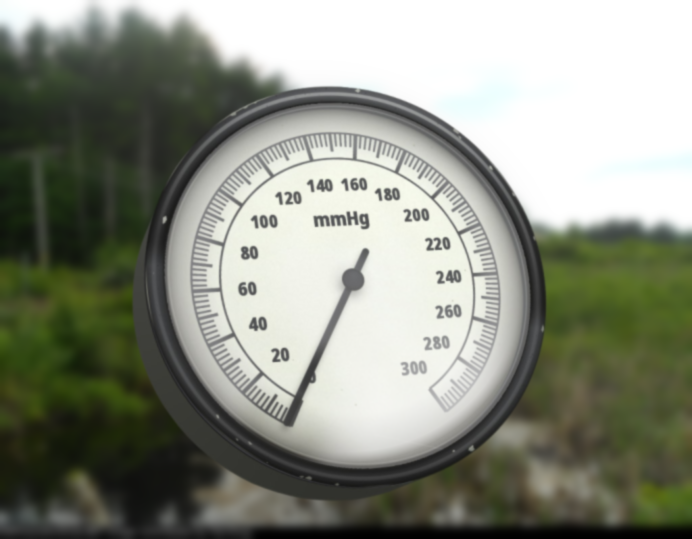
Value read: 2mmHg
